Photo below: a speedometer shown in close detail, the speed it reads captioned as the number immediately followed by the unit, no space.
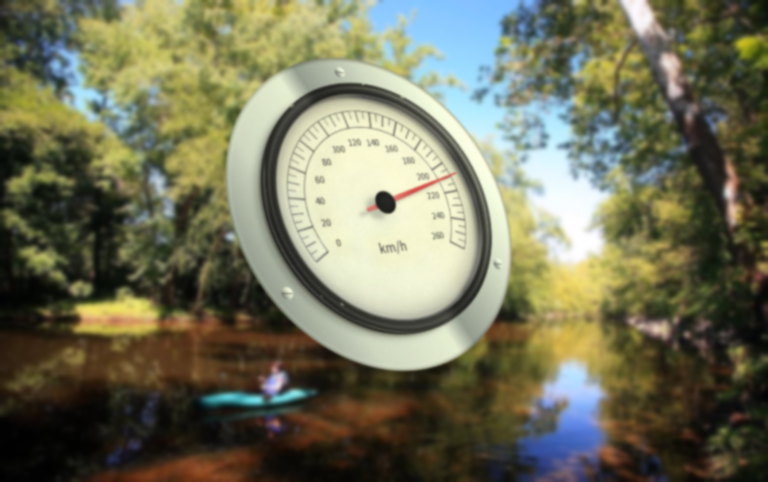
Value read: 210km/h
